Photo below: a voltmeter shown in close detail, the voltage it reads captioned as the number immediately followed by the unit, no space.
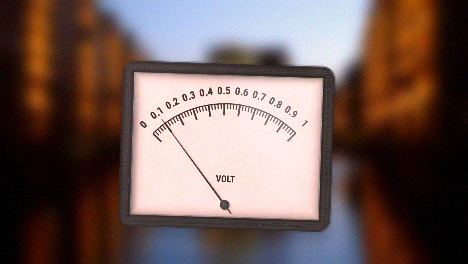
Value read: 0.1V
